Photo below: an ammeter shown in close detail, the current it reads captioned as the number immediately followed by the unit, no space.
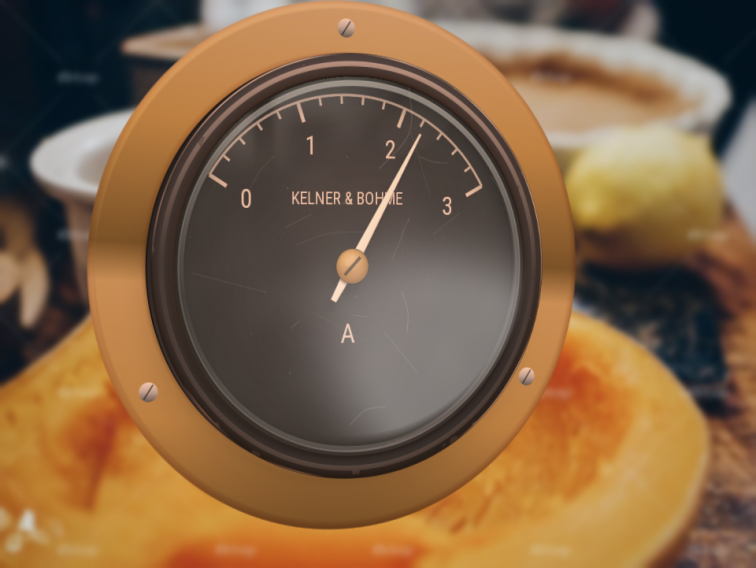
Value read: 2.2A
